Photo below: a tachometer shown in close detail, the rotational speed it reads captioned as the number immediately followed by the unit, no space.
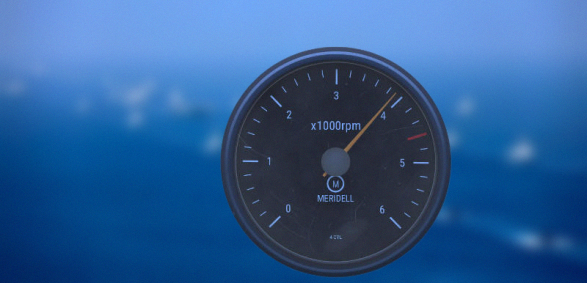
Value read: 3900rpm
